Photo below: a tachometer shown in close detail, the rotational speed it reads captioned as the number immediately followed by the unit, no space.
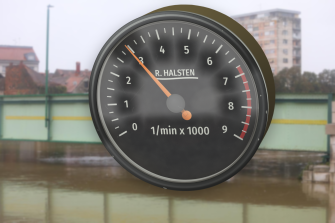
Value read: 3000rpm
